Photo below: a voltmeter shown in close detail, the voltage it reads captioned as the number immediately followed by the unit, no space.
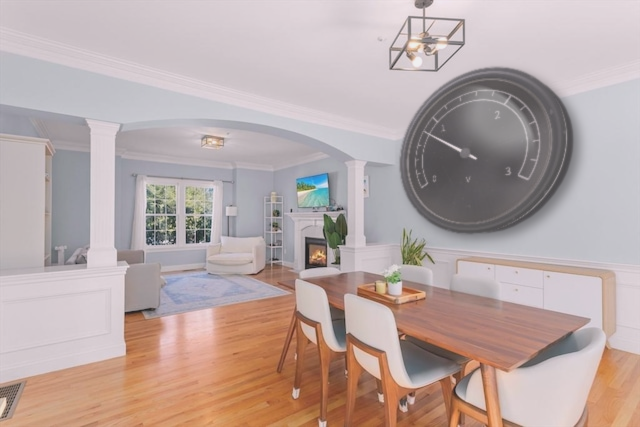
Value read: 0.8V
